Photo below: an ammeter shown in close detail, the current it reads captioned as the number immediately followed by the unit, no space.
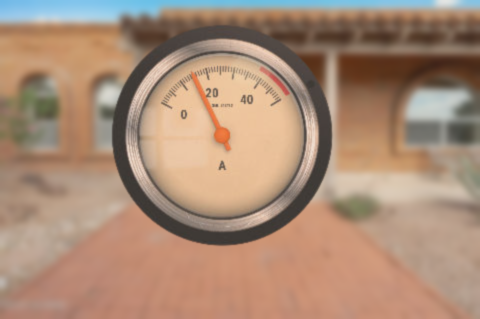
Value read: 15A
